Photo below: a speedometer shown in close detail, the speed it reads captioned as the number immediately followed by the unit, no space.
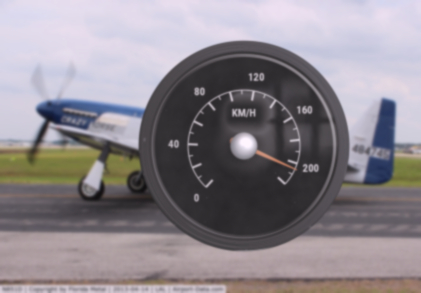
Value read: 205km/h
